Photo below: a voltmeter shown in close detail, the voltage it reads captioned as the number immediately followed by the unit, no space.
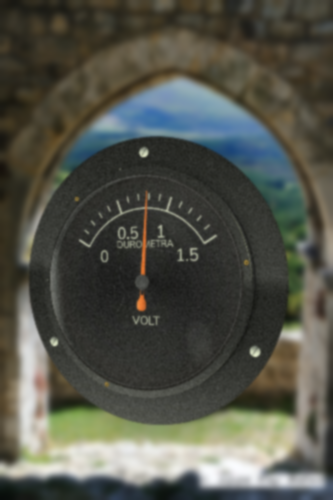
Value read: 0.8V
